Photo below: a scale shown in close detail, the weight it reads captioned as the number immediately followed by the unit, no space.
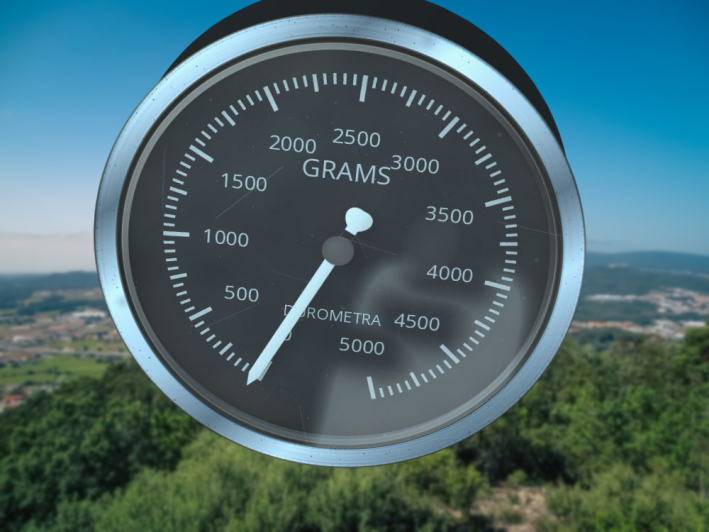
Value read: 50g
